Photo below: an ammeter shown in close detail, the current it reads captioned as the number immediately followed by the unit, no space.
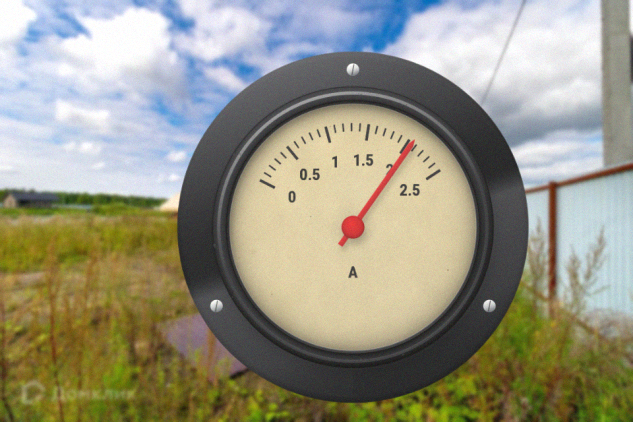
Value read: 2.05A
